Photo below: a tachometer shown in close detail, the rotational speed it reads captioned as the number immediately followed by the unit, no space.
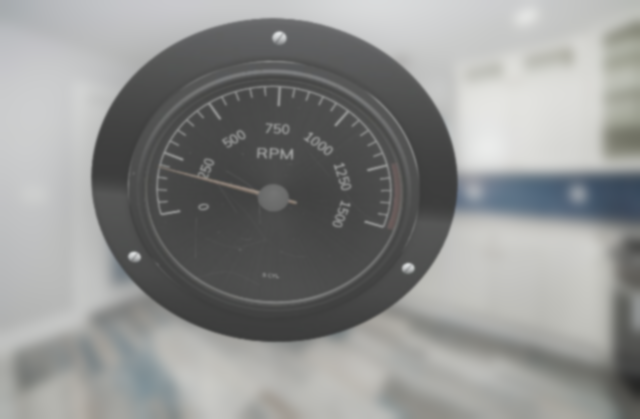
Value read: 200rpm
